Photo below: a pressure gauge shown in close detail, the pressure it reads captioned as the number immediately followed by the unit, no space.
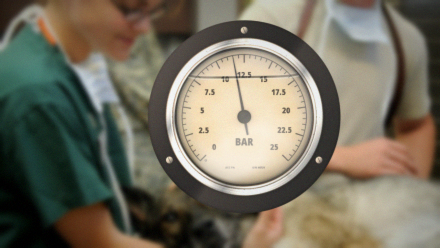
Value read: 11.5bar
